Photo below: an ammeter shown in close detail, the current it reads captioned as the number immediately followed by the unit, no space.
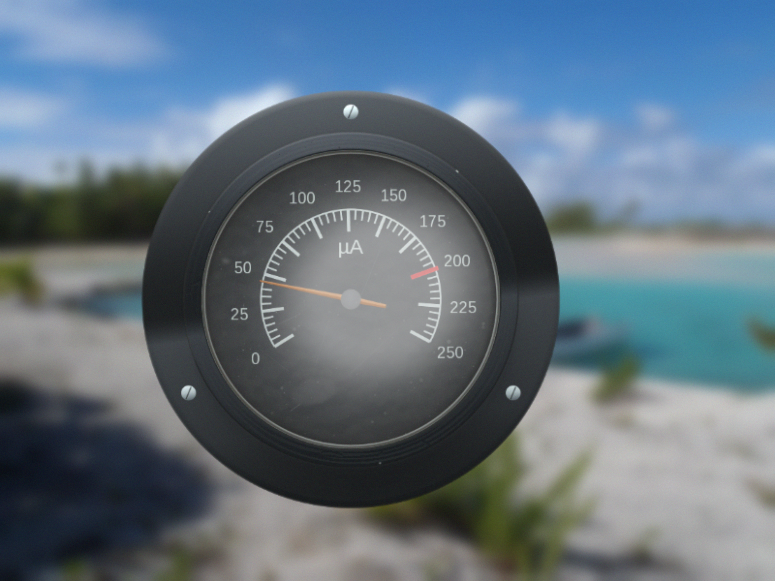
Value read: 45µA
